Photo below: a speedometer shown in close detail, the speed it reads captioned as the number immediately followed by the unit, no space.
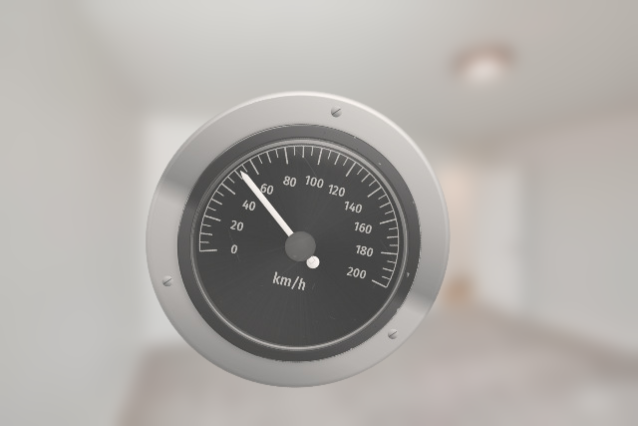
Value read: 52.5km/h
